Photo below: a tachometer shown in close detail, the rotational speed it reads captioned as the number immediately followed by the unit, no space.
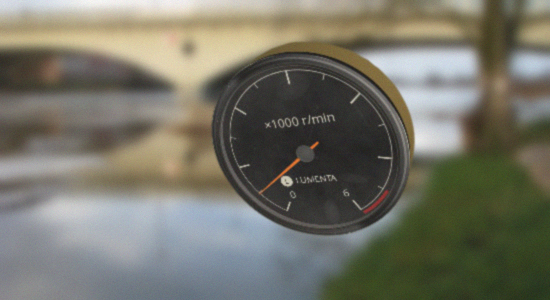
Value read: 500rpm
